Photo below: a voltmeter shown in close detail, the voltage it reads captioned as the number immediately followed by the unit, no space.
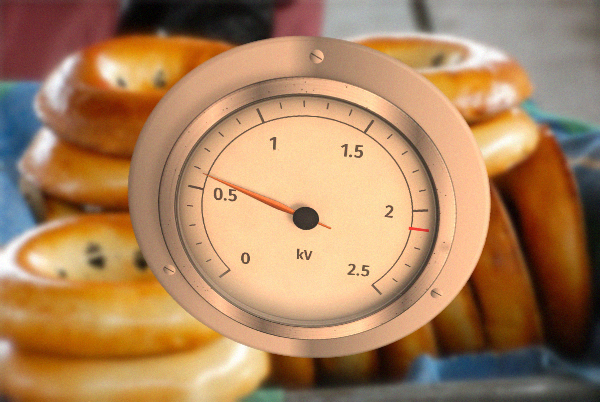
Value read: 0.6kV
